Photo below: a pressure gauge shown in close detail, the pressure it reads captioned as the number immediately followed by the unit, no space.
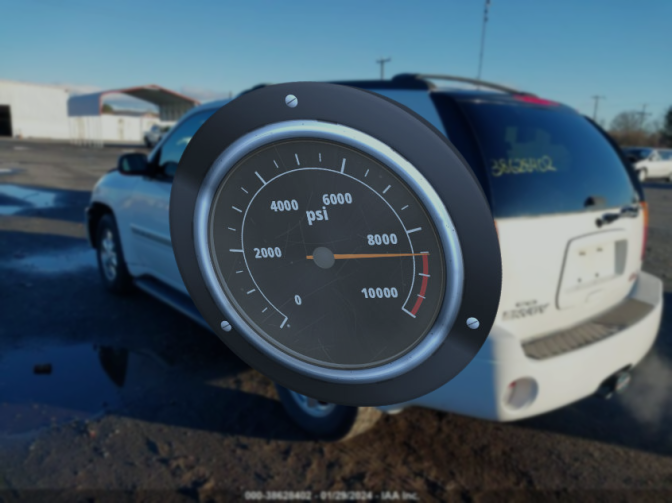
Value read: 8500psi
